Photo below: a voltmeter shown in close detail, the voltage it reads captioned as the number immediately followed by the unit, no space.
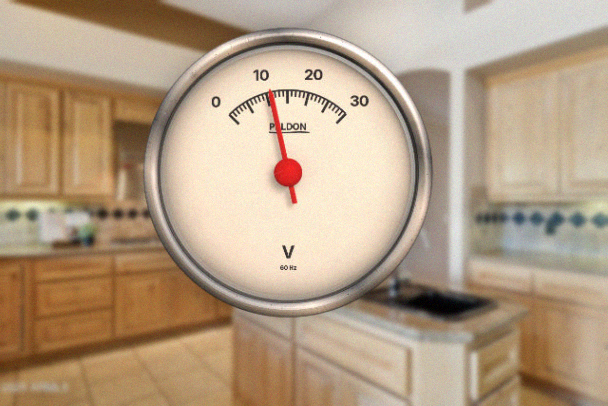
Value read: 11V
